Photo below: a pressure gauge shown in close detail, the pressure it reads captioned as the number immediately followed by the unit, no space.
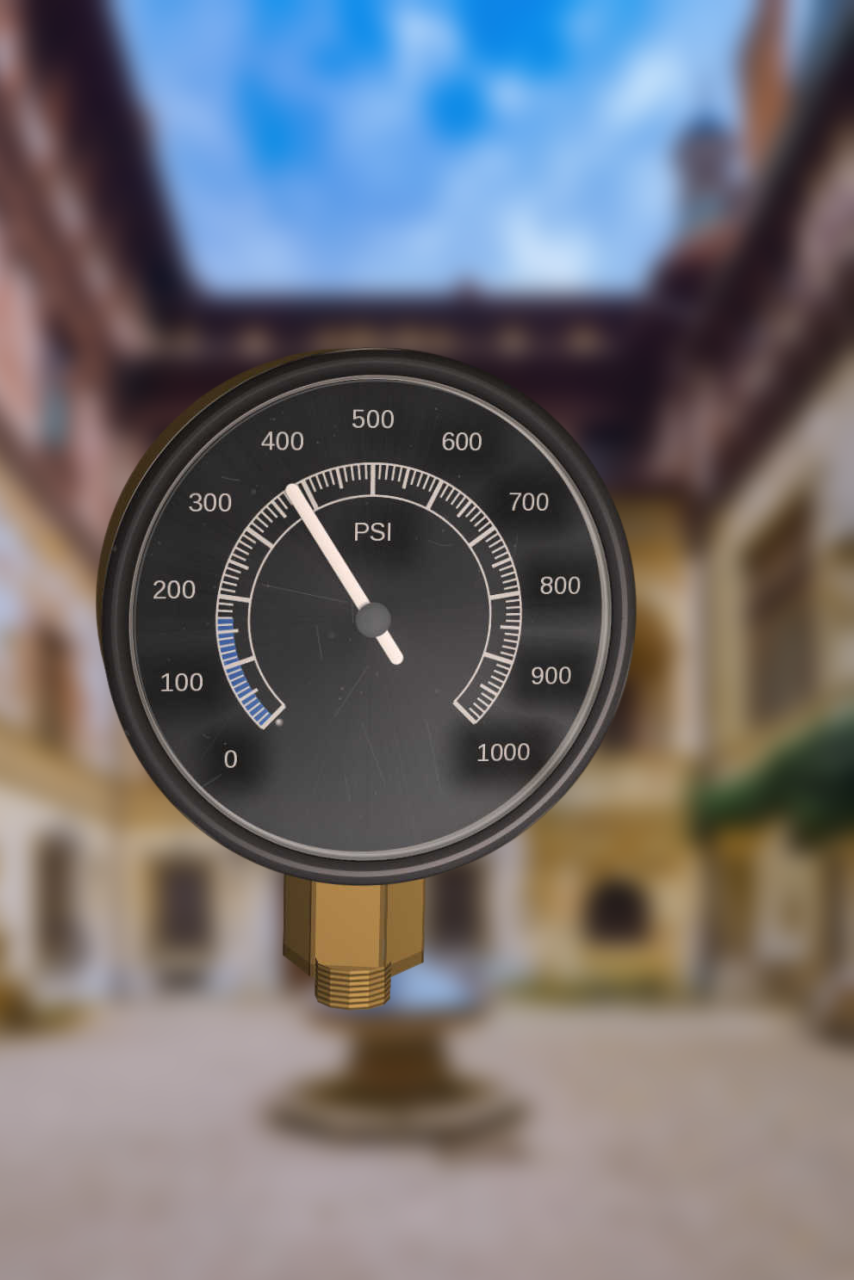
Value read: 380psi
